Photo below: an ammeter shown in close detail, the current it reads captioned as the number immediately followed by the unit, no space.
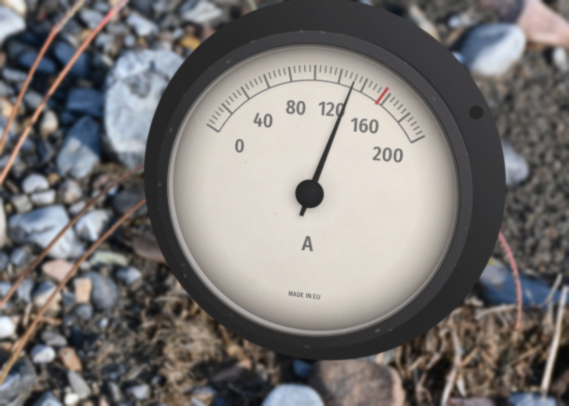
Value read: 132A
